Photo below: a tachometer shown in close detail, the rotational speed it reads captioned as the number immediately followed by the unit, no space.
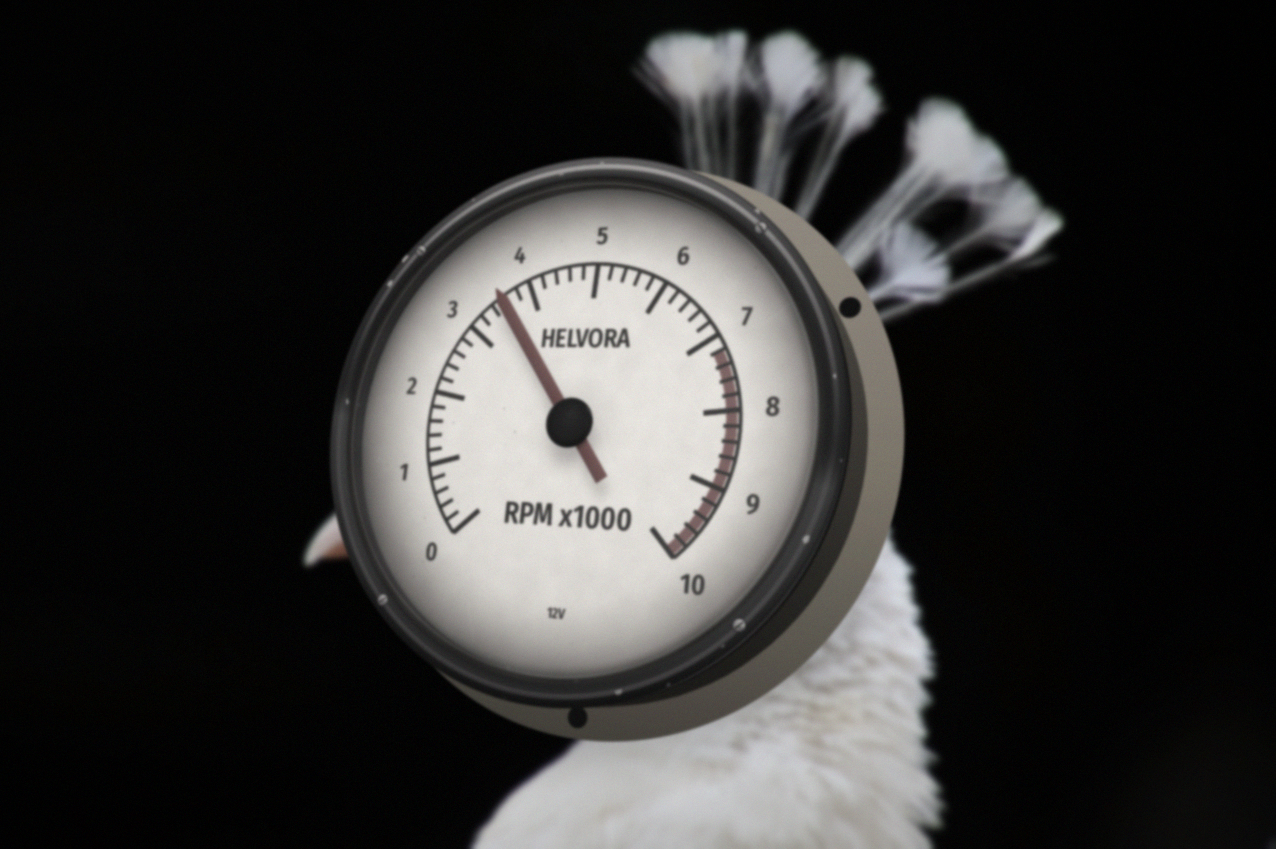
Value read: 3600rpm
